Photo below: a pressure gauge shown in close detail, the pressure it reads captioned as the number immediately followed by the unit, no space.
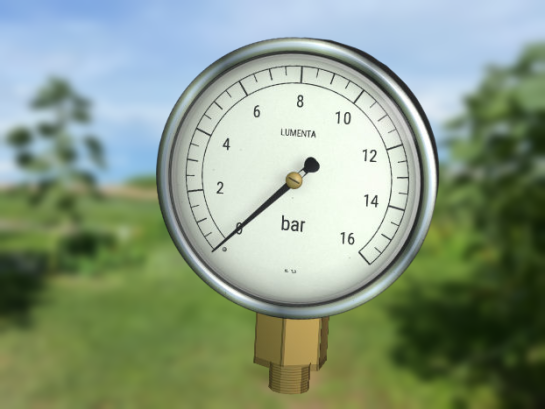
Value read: 0bar
